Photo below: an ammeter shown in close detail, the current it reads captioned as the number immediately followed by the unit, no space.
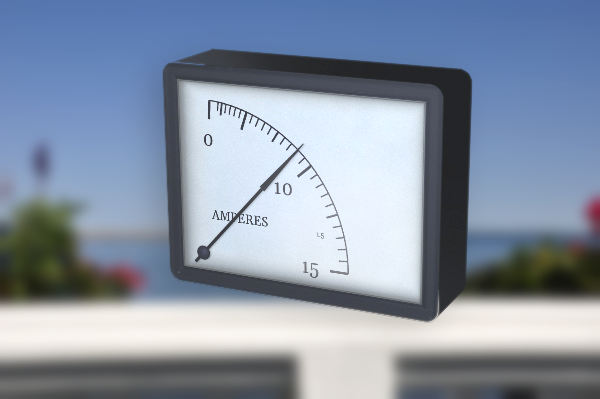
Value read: 9A
